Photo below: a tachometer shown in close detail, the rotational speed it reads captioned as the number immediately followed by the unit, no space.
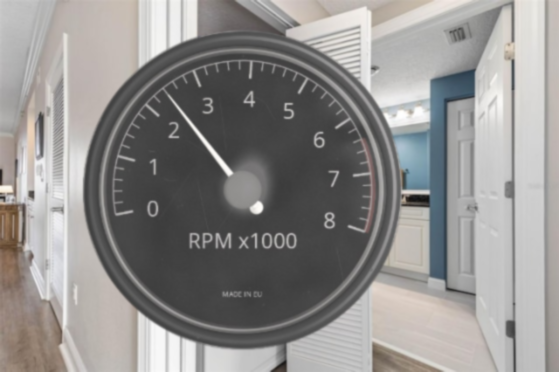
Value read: 2400rpm
